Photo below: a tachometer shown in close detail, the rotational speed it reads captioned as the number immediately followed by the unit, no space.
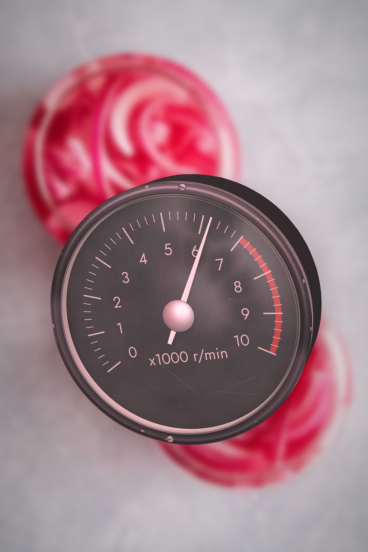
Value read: 6200rpm
